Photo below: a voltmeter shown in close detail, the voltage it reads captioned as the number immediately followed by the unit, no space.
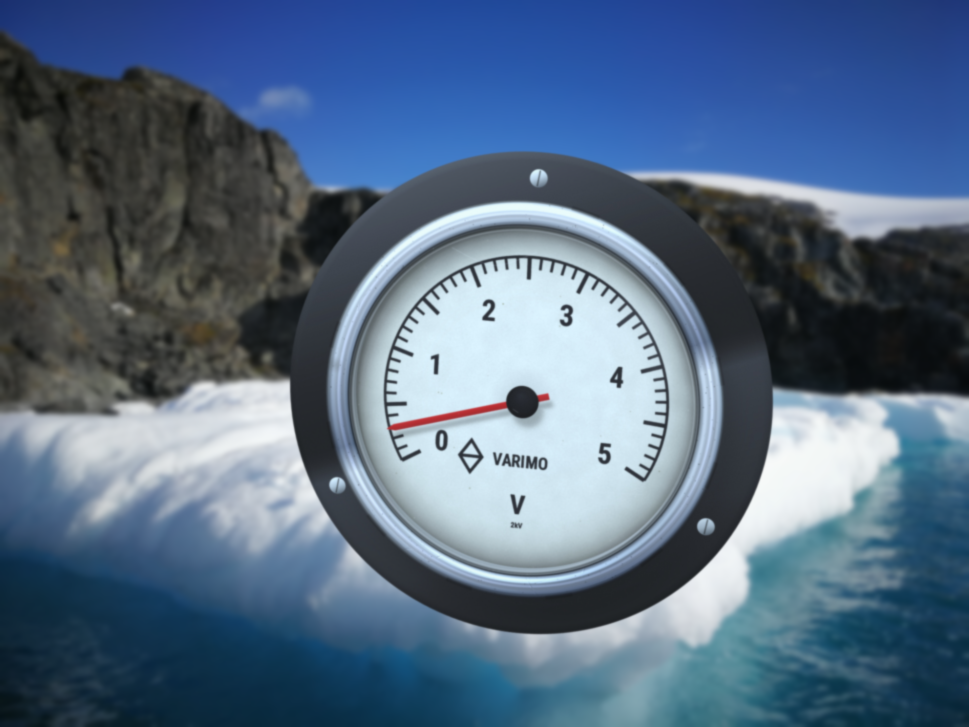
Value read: 0.3V
